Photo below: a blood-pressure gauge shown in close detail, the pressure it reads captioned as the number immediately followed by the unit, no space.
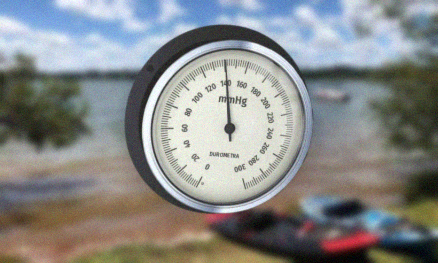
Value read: 140mmHg
